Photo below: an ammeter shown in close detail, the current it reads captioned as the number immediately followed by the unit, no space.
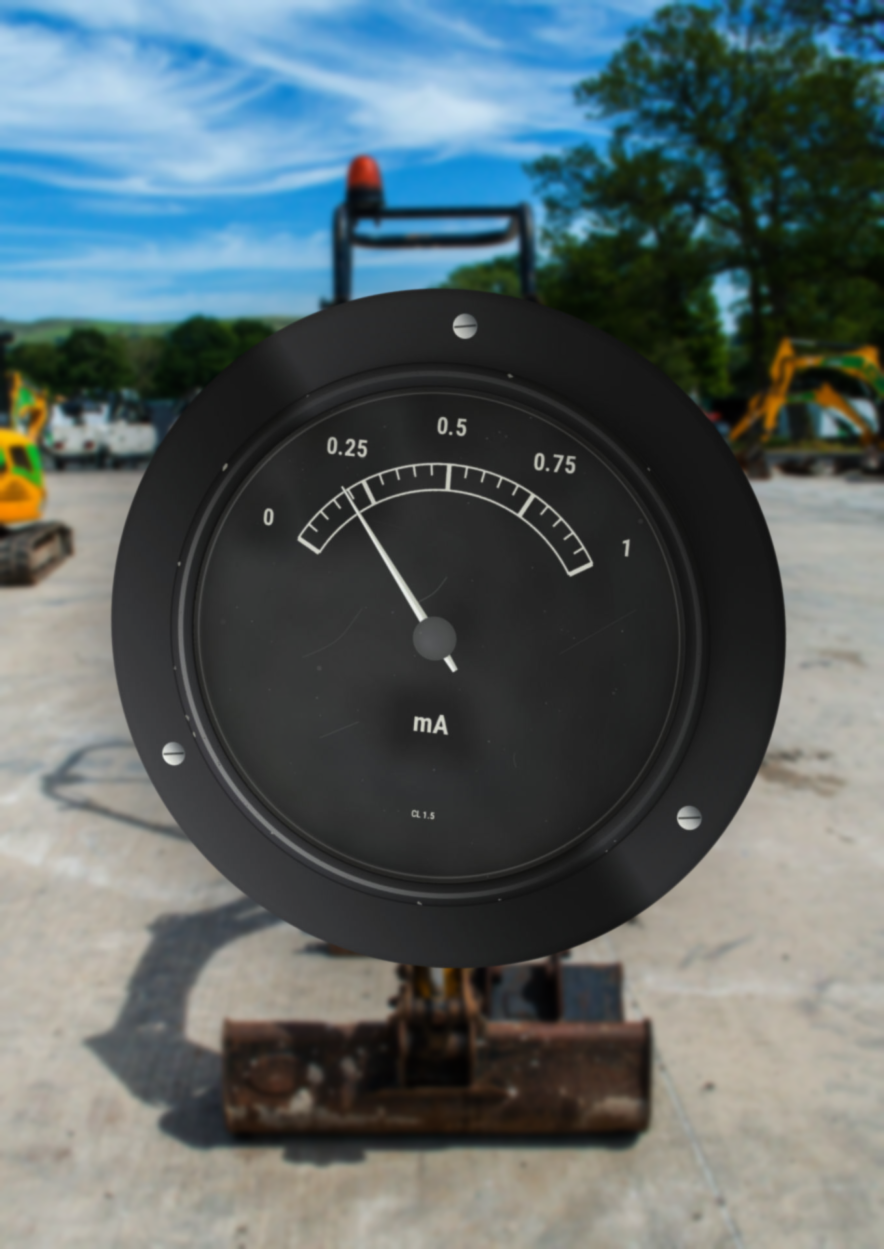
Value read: 0.2mA
